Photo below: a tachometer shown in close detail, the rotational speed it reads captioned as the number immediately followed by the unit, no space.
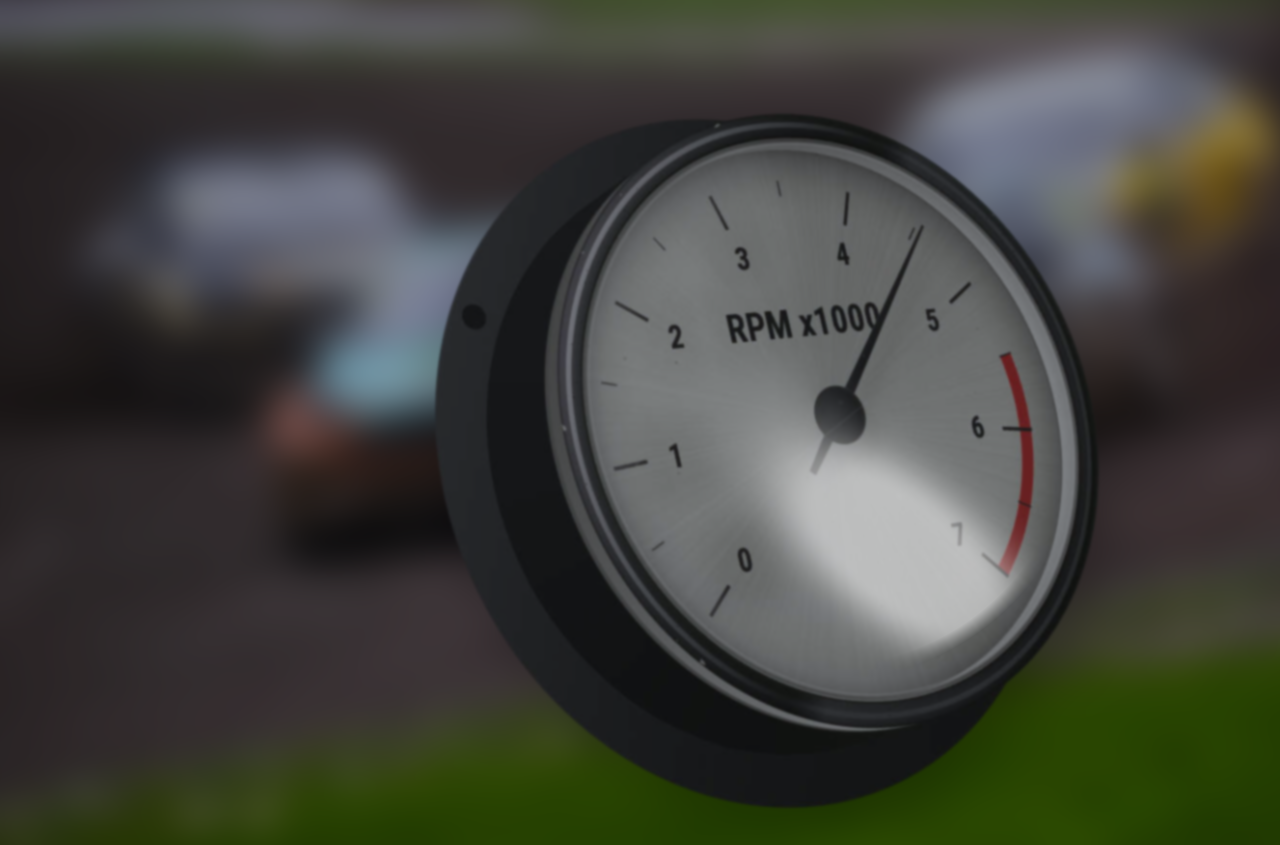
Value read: 4500rpm
